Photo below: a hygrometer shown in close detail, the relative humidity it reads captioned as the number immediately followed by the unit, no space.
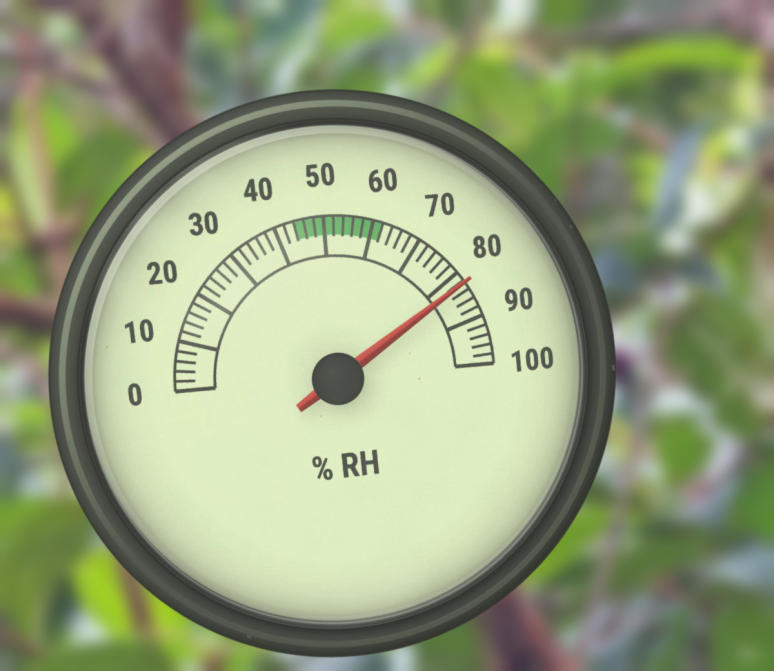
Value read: 82%
